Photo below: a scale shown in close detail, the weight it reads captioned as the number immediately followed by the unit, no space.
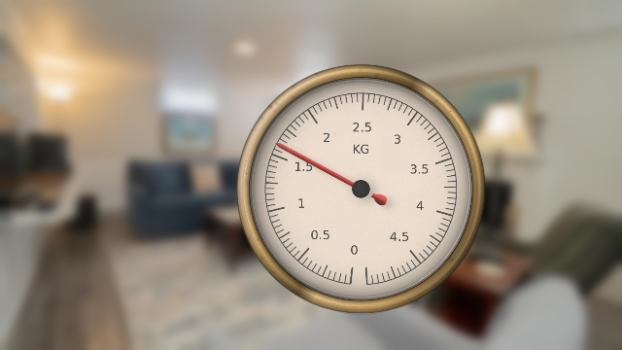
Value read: 1.6kg
